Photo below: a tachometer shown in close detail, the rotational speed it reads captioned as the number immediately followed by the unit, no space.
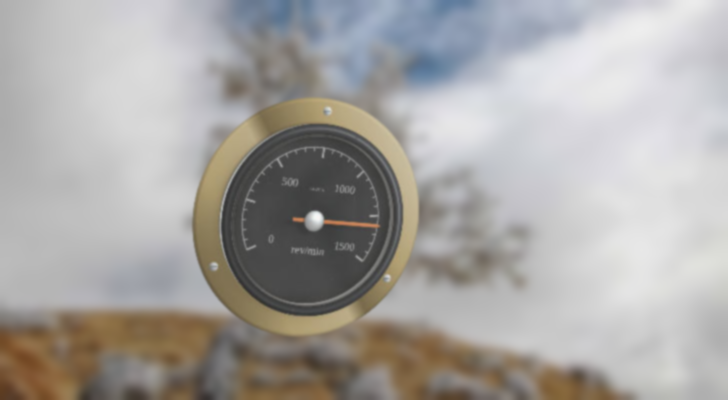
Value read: 1300rpm
